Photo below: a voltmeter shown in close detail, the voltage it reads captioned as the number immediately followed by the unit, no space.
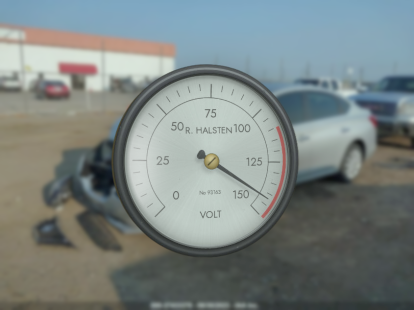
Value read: 142.5V
